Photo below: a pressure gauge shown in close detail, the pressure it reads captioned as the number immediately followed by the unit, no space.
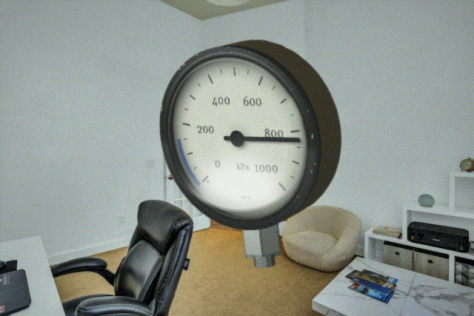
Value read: 825kPa
